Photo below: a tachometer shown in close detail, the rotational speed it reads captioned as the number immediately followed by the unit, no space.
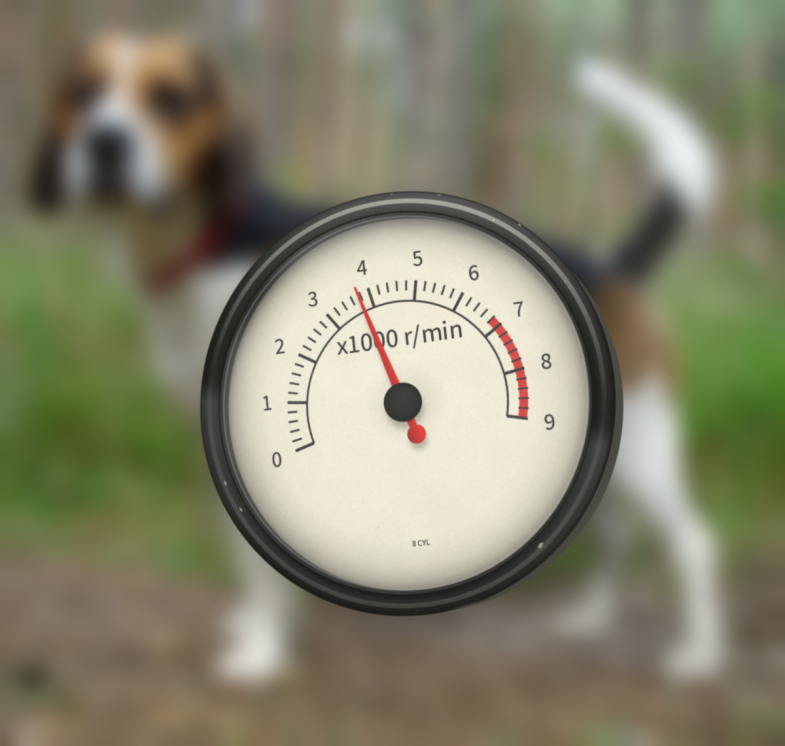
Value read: 3800rpm
